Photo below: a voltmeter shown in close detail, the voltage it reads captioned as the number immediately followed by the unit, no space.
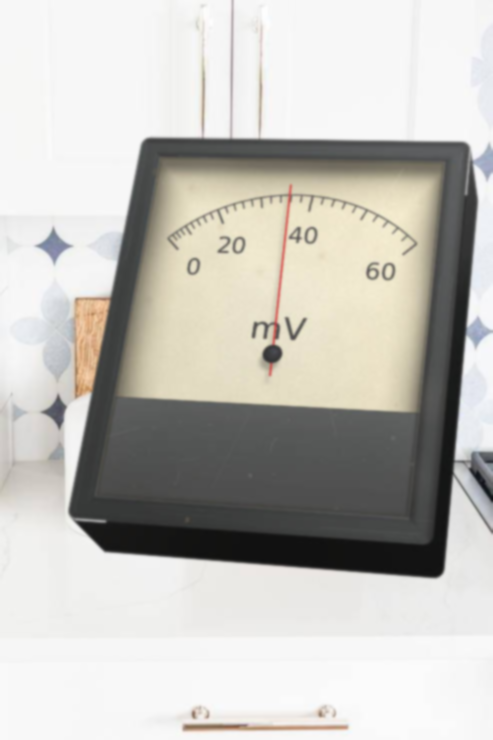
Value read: 36mV
